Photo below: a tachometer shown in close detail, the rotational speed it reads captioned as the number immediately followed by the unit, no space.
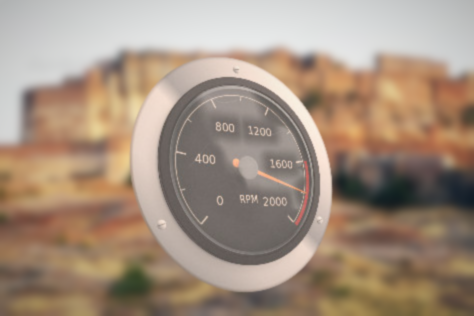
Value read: 1800rpm
